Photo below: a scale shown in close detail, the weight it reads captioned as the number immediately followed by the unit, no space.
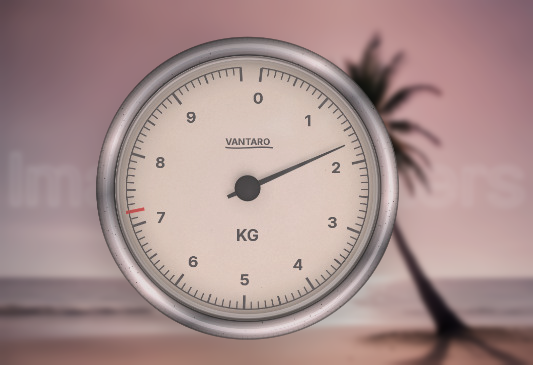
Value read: 1.7kg
